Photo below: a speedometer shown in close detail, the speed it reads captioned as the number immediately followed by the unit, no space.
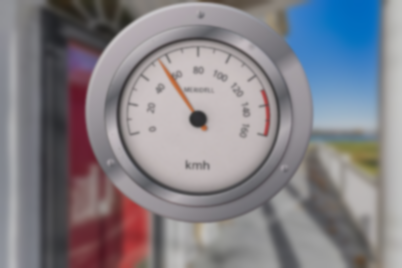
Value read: 55km/h
